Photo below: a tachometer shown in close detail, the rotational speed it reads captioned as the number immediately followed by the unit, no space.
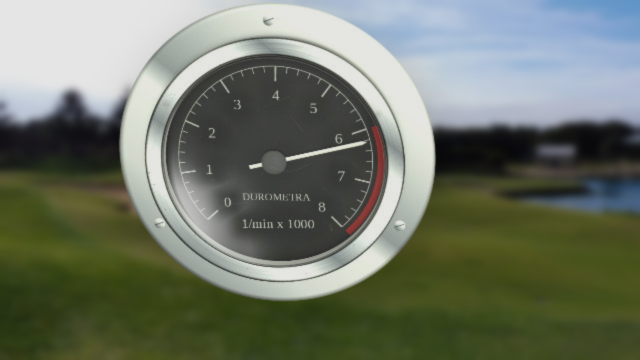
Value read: 6200rpm
